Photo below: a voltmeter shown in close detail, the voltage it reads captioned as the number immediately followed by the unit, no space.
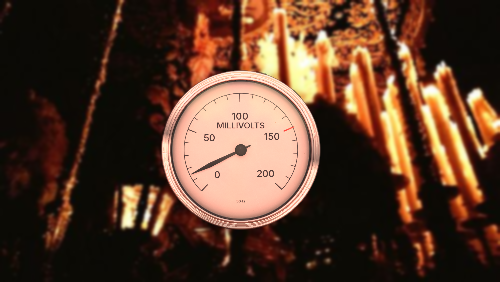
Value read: 15mV
